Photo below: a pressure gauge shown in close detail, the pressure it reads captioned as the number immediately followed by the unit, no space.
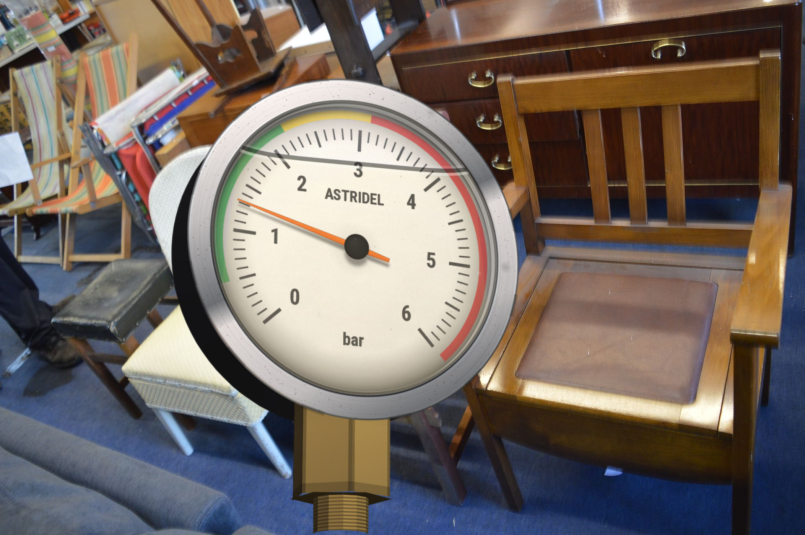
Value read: 1.3bar
